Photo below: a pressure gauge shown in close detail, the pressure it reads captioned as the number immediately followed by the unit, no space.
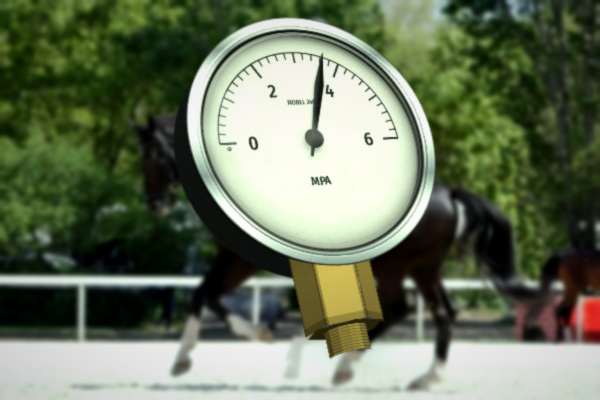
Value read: 3.6MPa
